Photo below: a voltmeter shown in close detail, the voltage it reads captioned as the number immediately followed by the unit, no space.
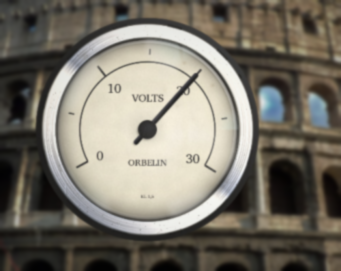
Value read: 20V
